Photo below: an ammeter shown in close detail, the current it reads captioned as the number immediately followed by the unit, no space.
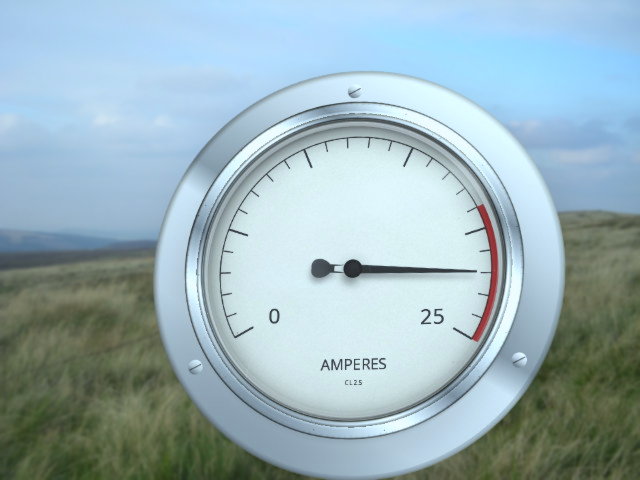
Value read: 22A
